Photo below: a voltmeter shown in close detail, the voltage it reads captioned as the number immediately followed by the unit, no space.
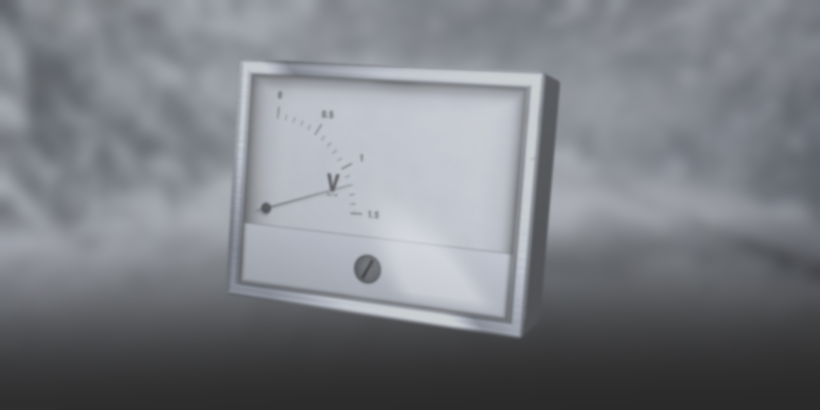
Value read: 1.2V
